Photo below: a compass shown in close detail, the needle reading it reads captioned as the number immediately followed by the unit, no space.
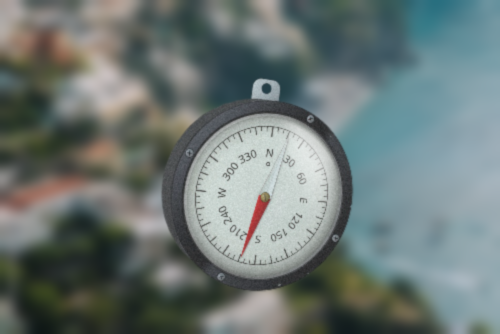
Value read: 195°
